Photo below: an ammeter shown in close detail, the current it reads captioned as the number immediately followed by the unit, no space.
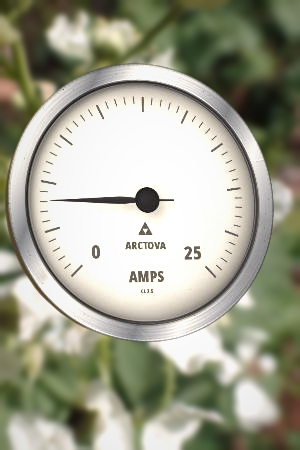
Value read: 4A
